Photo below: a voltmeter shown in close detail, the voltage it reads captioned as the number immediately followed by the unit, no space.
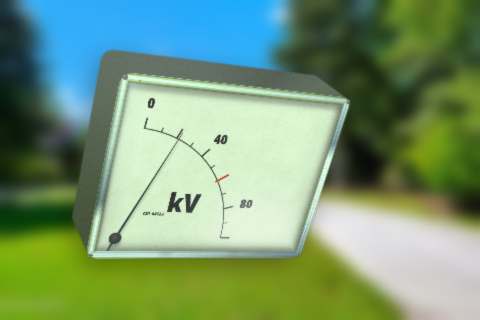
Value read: 20kV
